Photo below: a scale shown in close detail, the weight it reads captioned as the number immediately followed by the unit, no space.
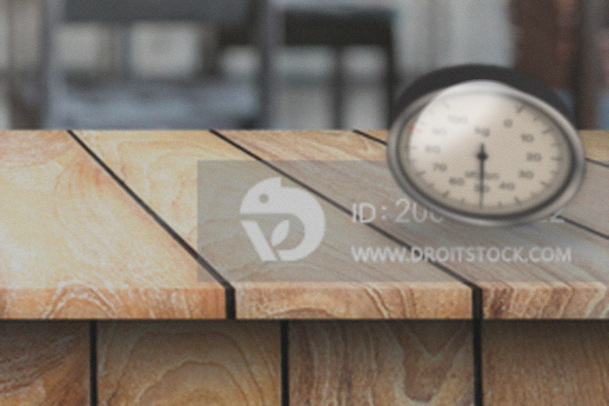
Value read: 50kg
